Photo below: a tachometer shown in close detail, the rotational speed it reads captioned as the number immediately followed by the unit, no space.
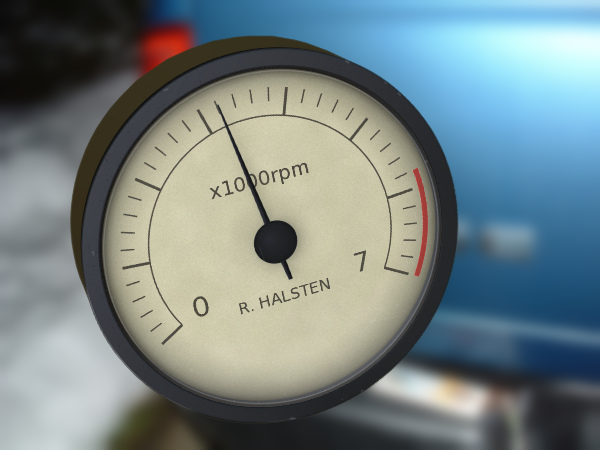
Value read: 3200rpm
